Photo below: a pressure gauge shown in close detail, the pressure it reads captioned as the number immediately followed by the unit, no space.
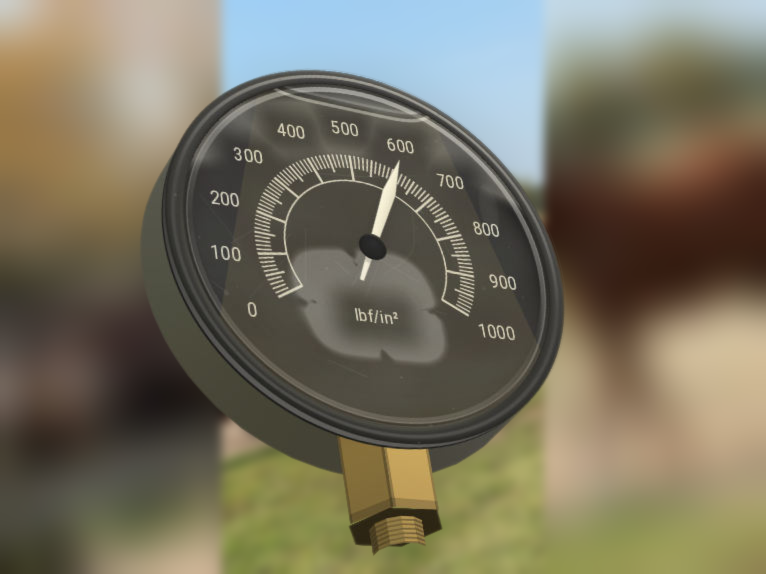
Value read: 600psi
